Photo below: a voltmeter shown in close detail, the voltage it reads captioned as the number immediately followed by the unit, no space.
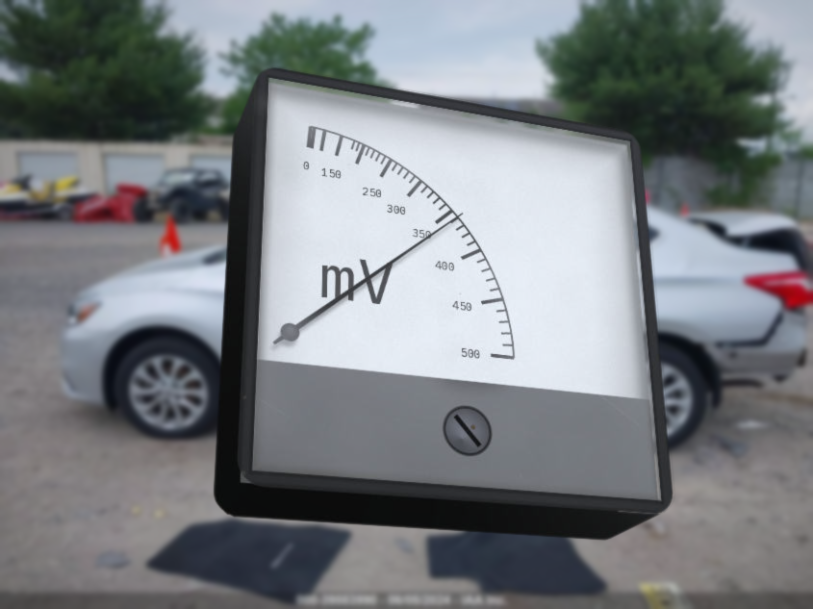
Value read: 360mV
